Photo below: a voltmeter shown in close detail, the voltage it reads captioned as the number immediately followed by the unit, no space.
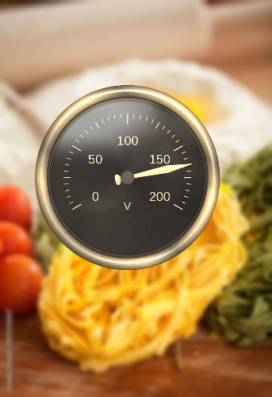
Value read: 165V
